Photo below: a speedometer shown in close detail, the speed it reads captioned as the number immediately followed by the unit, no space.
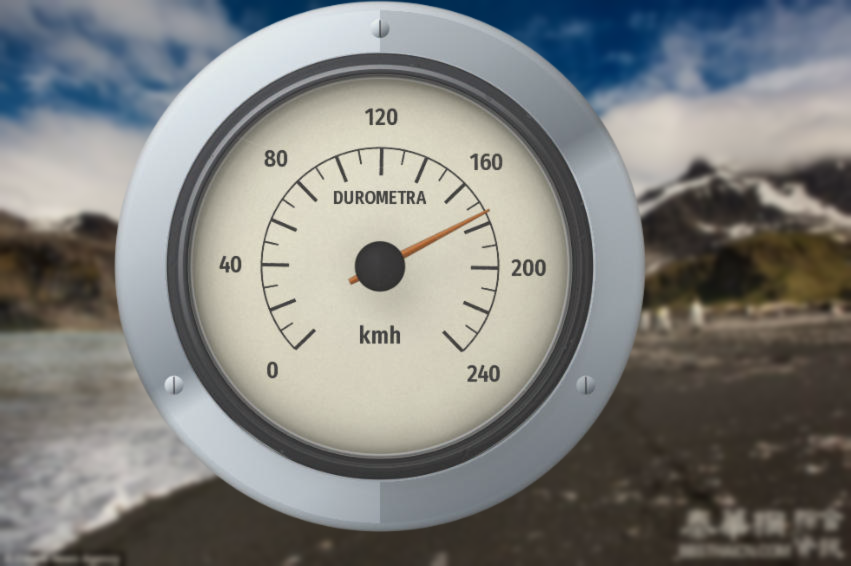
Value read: 175km/h
